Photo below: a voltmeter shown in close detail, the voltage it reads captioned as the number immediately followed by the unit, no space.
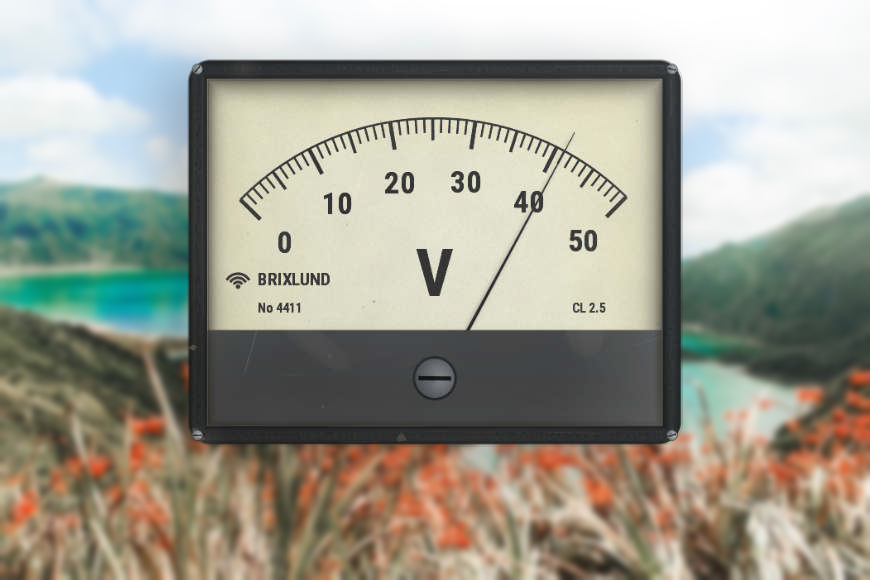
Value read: 41V
